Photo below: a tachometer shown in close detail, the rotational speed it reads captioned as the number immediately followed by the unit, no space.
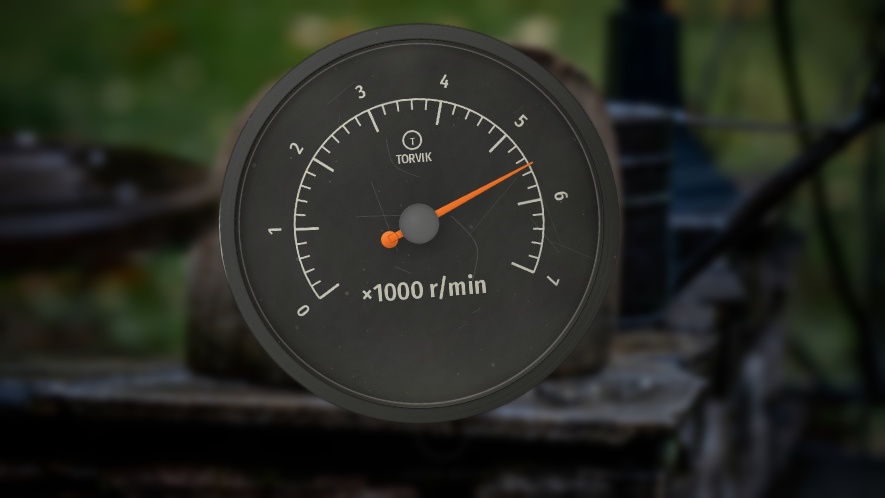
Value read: 5500rpm
